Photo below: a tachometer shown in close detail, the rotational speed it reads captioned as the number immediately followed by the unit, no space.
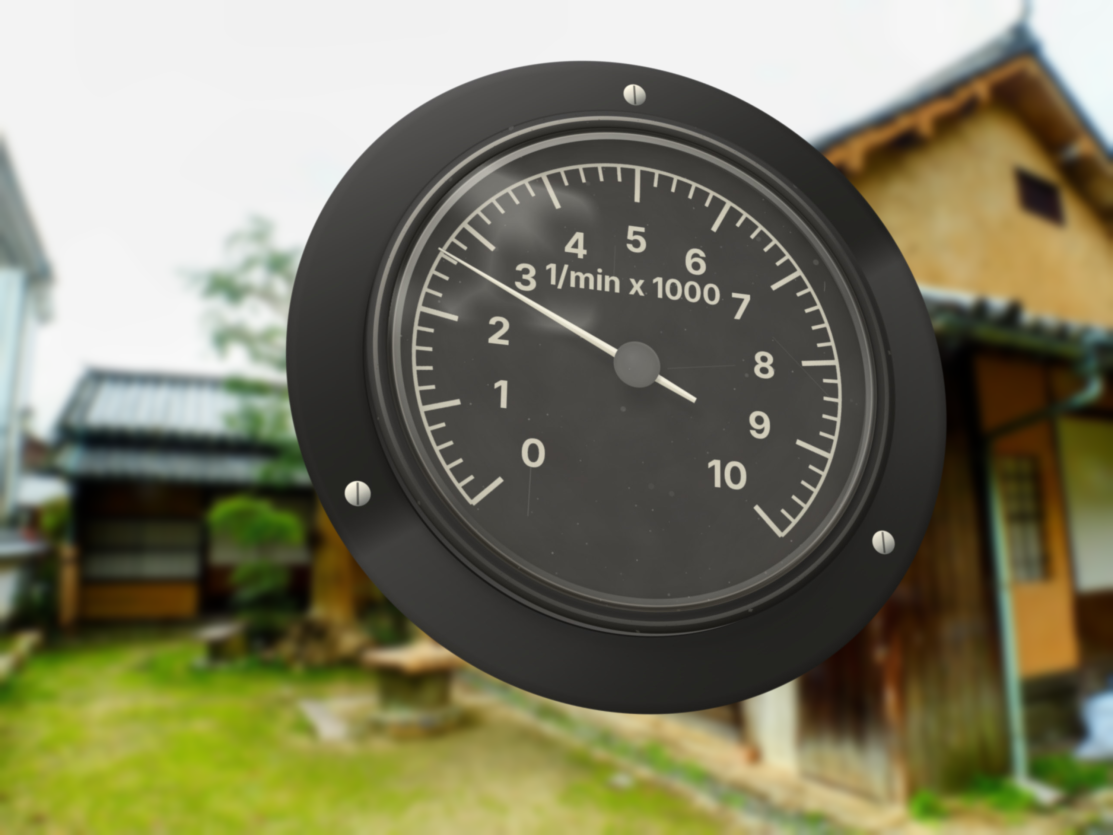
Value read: 2600rpm
